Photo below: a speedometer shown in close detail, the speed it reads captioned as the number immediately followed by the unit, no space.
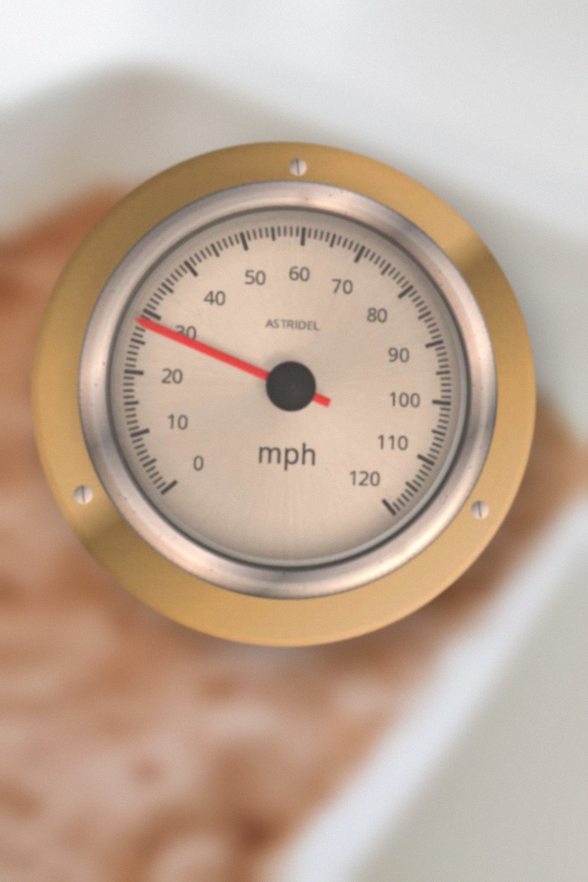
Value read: 28mph
